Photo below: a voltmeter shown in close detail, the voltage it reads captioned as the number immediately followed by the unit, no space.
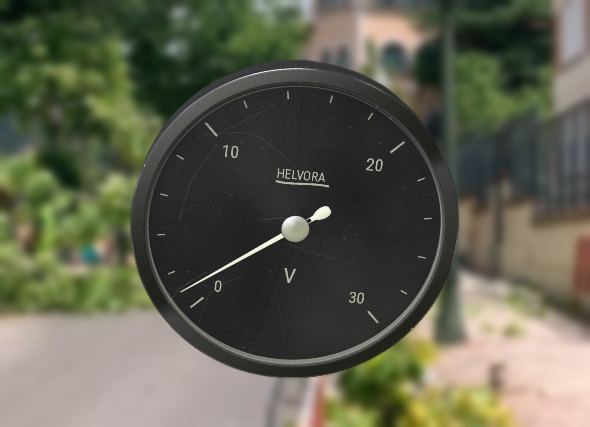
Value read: 1V
